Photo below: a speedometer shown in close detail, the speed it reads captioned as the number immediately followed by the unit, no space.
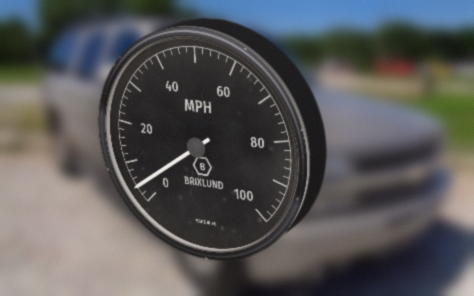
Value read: 4mph
